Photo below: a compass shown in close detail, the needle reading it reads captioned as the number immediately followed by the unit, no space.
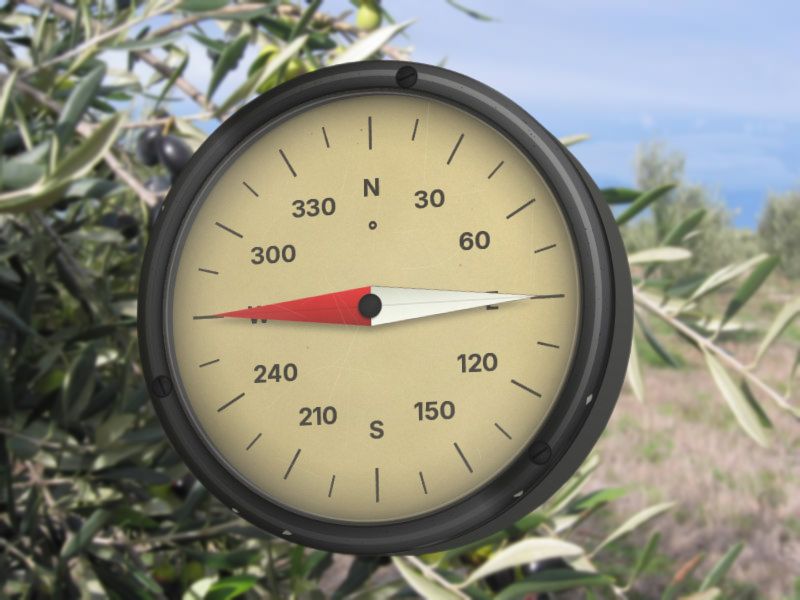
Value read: 270°
